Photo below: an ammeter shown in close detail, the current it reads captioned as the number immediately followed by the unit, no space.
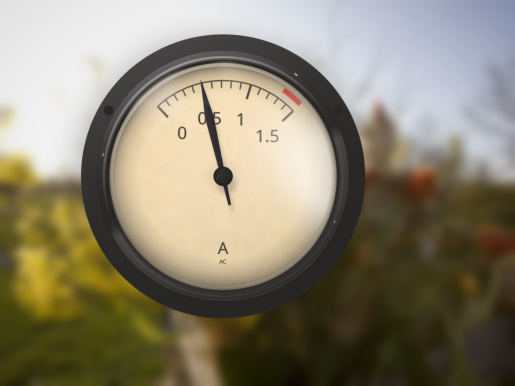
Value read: 0.5A
